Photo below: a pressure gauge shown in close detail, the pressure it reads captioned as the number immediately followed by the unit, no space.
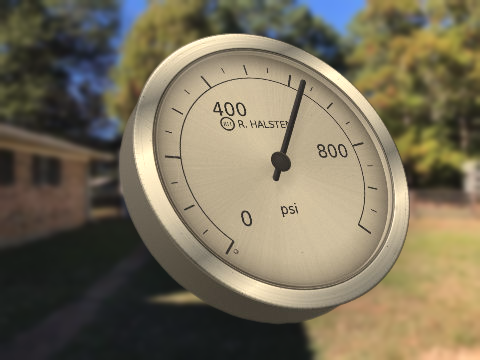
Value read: 625psi
